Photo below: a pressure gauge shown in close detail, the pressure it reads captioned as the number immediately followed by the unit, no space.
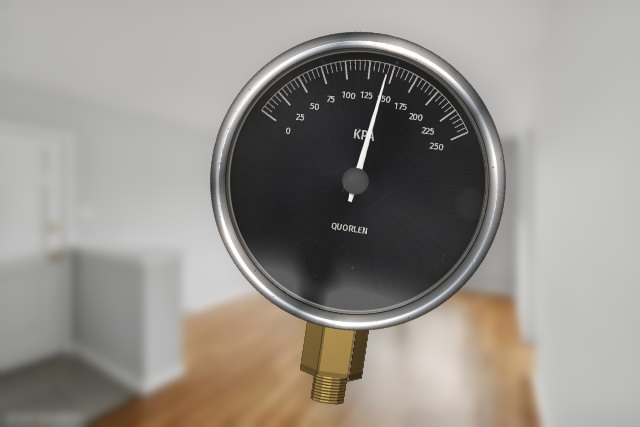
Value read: 145kPa
